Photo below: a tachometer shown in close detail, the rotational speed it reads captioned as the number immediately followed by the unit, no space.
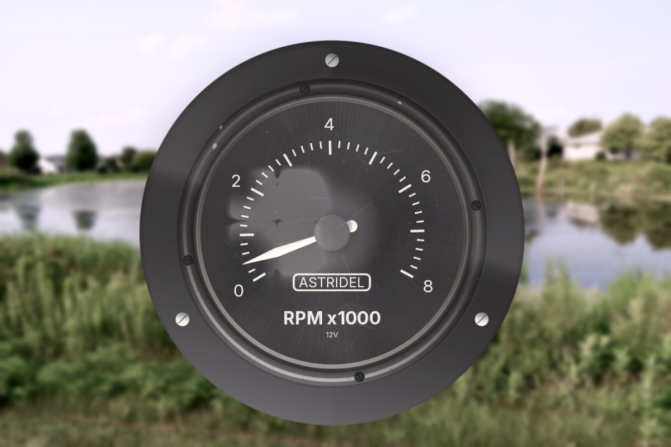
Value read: 400rpm
